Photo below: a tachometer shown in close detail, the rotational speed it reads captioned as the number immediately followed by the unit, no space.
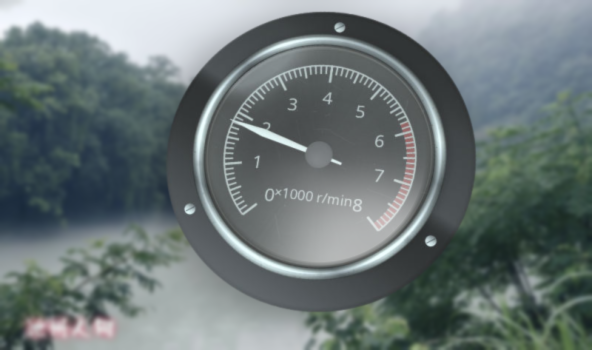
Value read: 1800rpm
